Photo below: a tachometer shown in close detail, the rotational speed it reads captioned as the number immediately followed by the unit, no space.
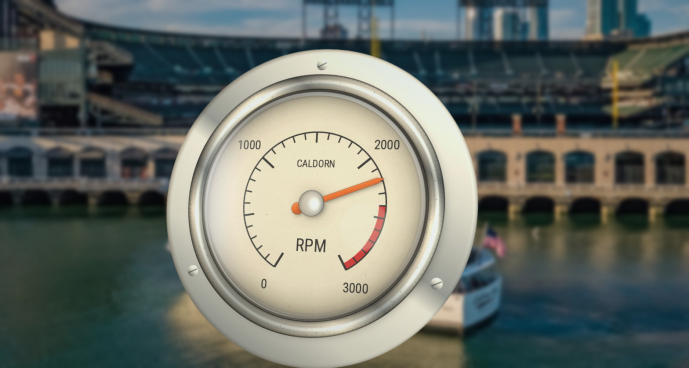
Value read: 2200rpm
